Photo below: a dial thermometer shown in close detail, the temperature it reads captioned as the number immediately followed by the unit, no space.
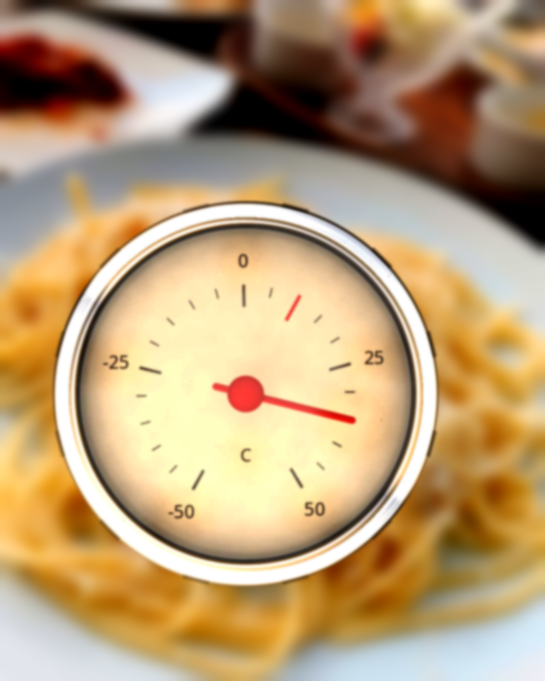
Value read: 35°C
